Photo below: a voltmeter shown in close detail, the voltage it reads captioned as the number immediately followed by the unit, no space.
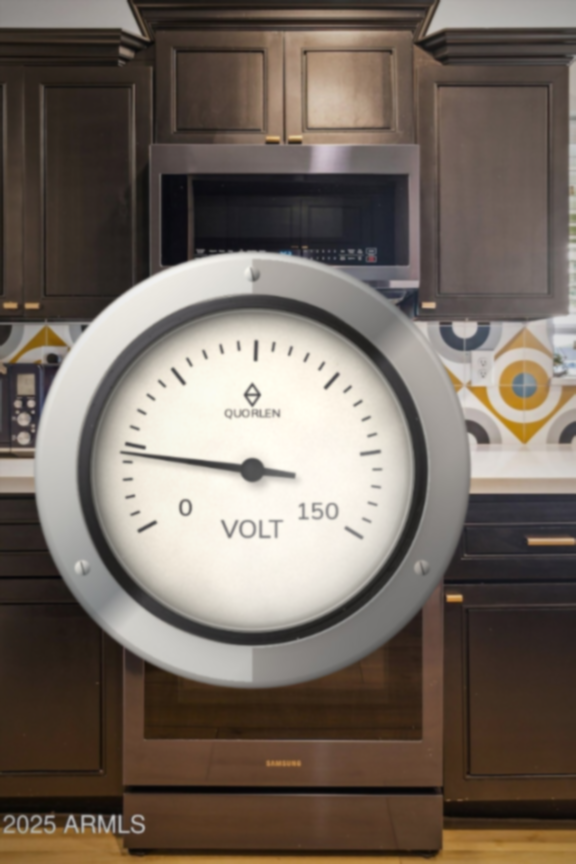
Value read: 22.5V
